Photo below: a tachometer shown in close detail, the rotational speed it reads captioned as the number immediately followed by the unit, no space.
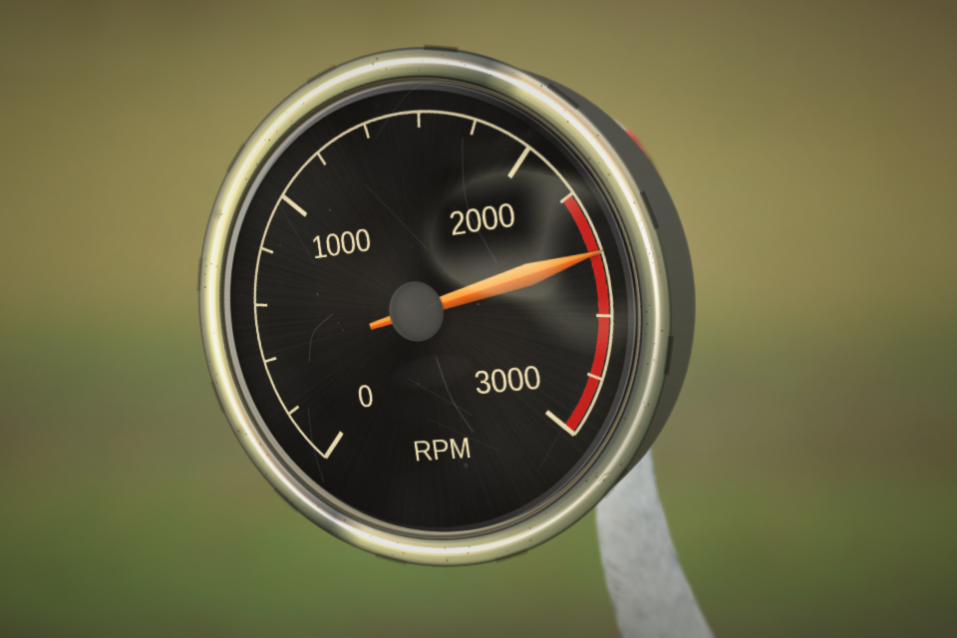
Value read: 2400rpm
